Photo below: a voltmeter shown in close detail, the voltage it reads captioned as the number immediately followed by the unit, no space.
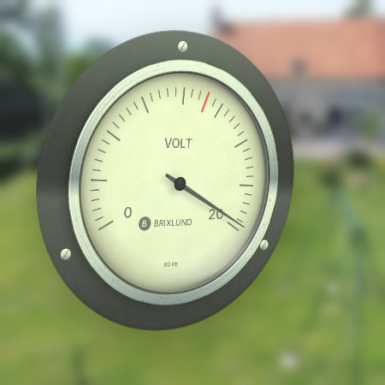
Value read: 19.75V
